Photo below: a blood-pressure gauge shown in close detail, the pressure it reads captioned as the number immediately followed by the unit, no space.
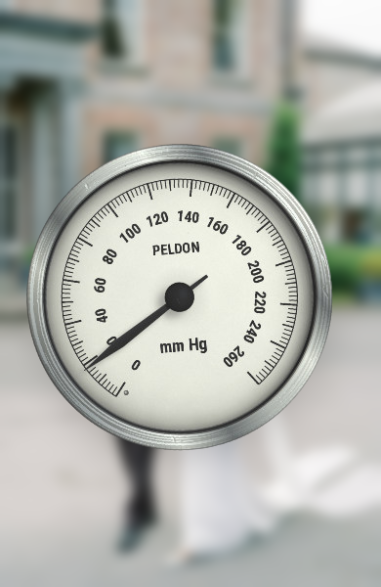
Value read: 18mmHg
